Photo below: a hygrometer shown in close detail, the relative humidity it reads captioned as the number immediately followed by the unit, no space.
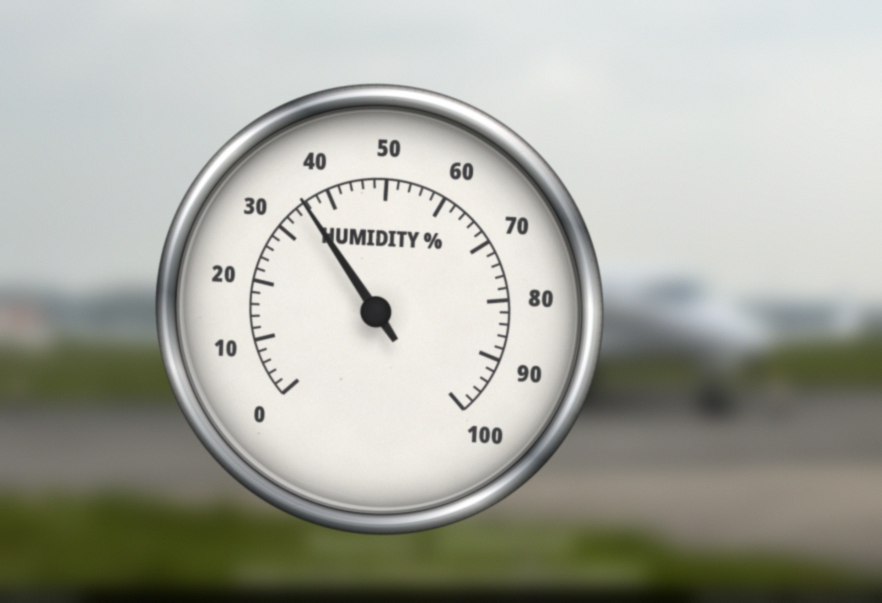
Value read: 36%
